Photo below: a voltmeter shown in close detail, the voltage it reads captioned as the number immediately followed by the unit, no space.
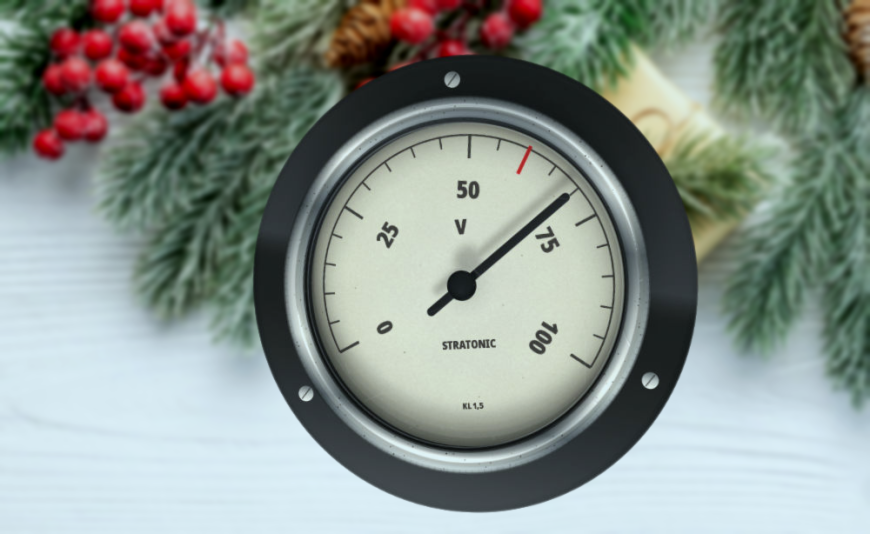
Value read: 70V
